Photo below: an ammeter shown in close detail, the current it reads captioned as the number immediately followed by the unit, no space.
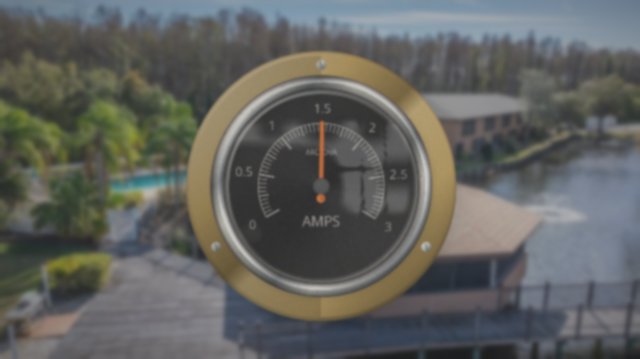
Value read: 1.5A
